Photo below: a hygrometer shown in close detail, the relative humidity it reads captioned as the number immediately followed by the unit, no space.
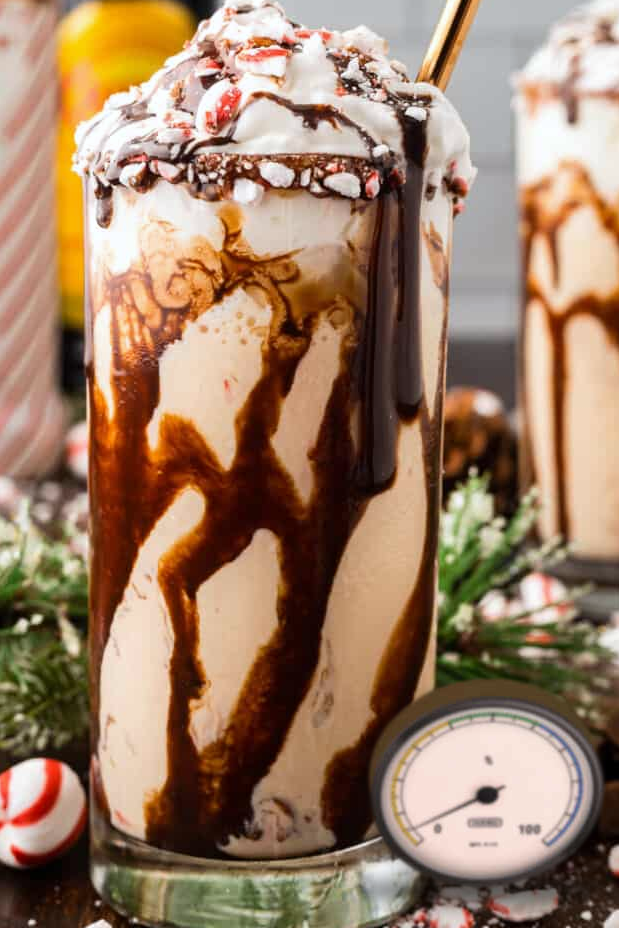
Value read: 5%
